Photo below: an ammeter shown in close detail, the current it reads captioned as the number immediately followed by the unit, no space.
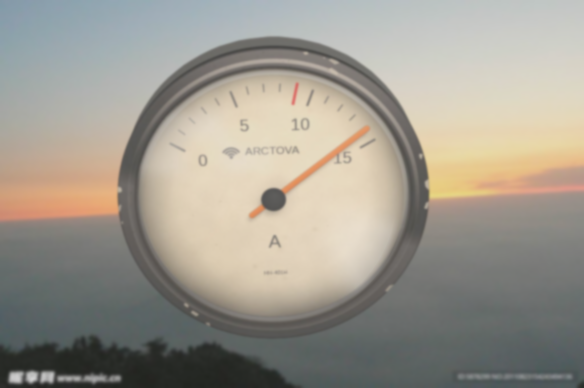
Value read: 14A
